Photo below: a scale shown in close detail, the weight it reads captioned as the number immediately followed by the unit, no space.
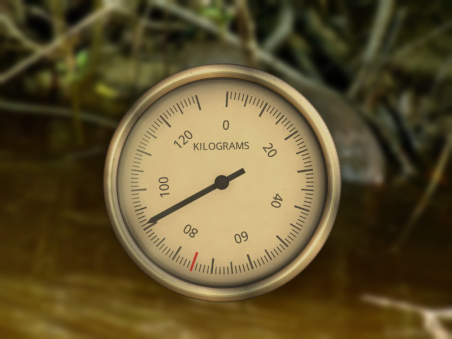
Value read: 91kg
